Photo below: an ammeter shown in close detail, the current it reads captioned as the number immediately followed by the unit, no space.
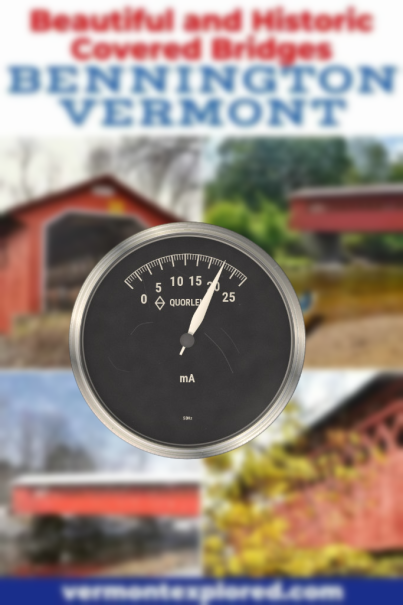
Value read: 20mA
